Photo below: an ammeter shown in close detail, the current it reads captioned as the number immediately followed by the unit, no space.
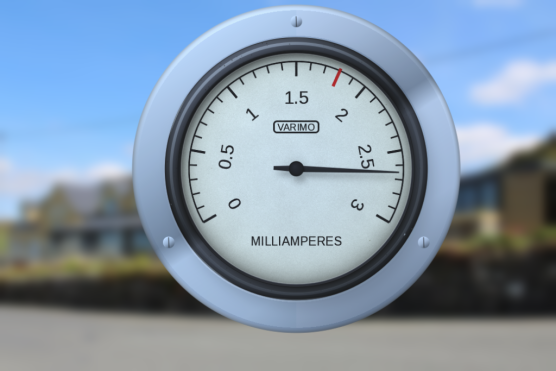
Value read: 2.65mA
